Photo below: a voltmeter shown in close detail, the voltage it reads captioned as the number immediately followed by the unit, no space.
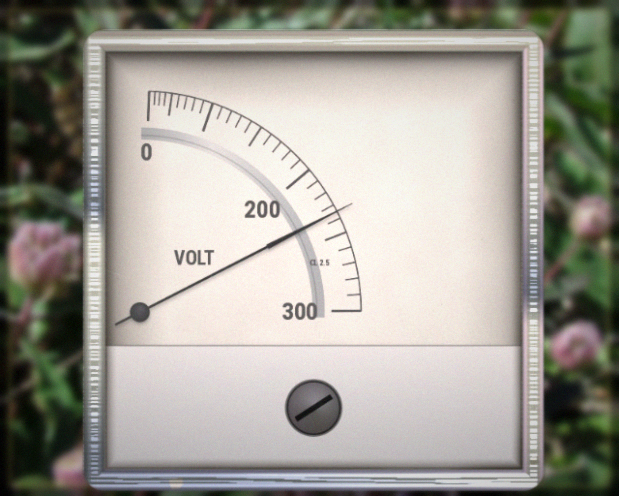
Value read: 235V
